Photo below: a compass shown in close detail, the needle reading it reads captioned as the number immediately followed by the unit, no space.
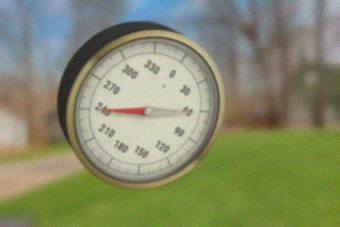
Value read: 240°
